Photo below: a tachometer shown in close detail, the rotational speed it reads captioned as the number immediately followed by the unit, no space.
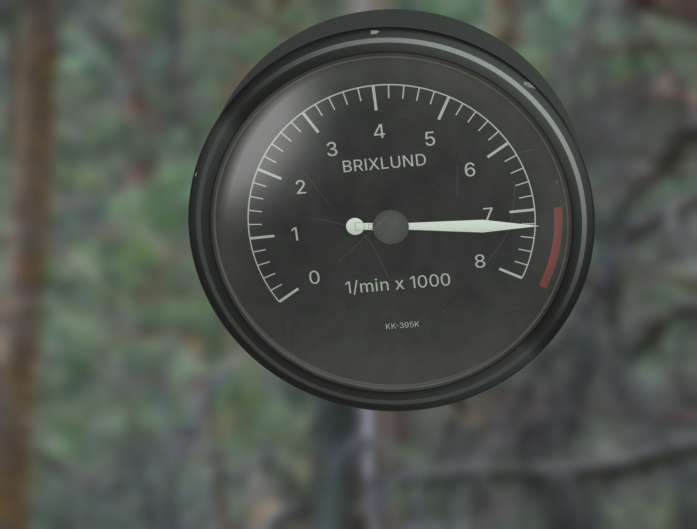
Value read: 7200rpm
